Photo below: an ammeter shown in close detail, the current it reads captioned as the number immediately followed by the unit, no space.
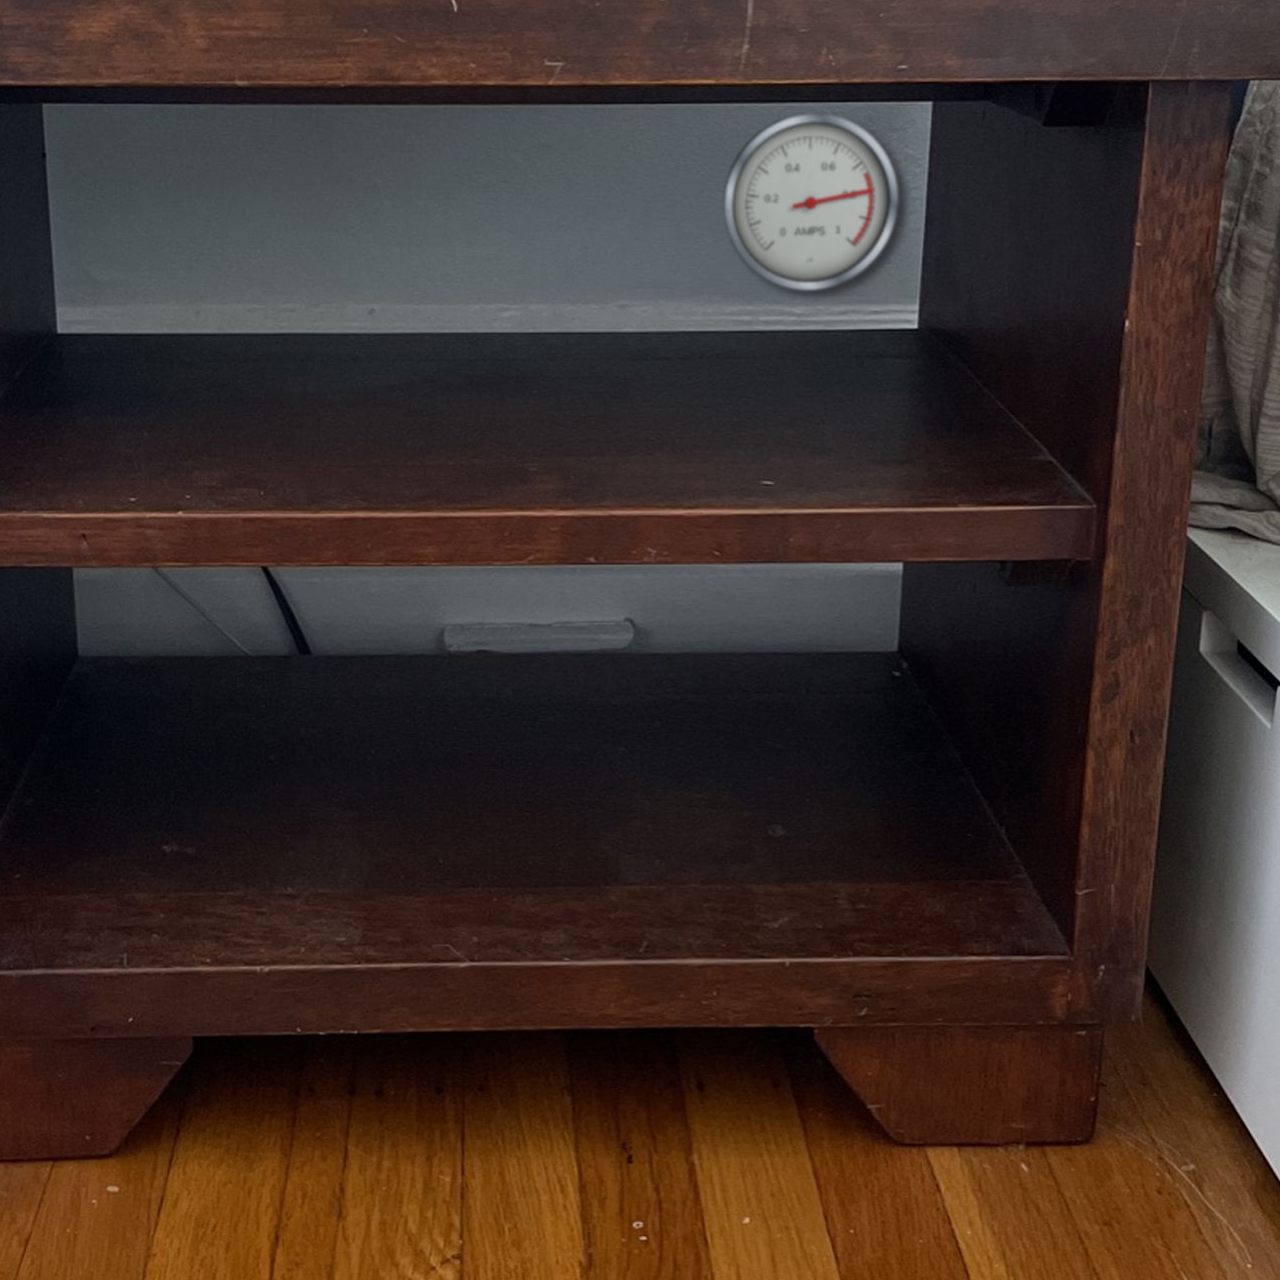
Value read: 0.8A
